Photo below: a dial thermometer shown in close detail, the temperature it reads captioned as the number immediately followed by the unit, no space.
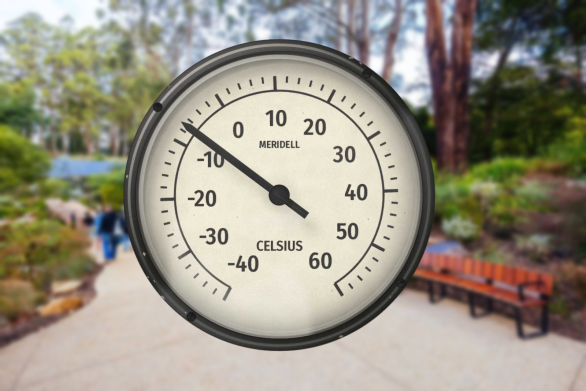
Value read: -7°C
